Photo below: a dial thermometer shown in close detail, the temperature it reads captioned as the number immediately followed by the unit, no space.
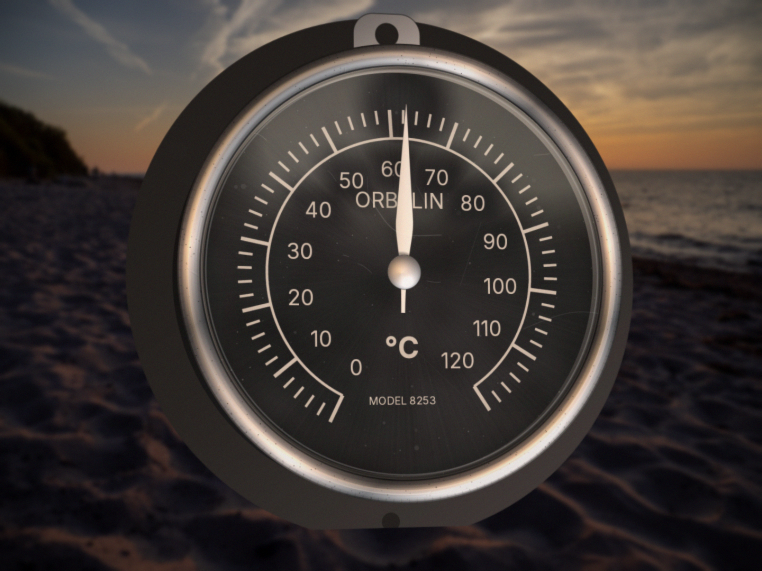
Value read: 62°C
